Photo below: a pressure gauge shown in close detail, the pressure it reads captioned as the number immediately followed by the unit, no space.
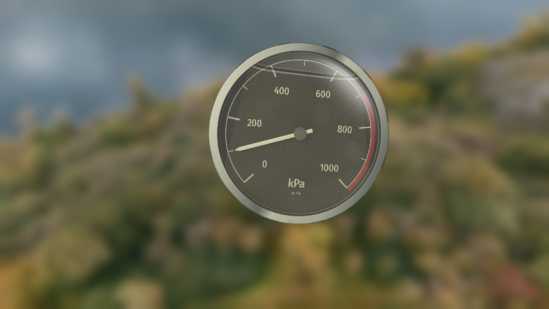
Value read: 100kPa
